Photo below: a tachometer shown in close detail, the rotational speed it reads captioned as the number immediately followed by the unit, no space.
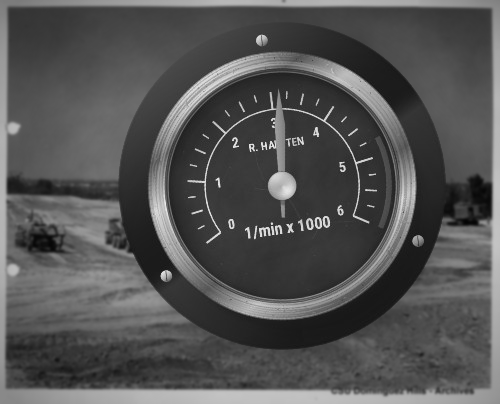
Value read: 3125rpm
